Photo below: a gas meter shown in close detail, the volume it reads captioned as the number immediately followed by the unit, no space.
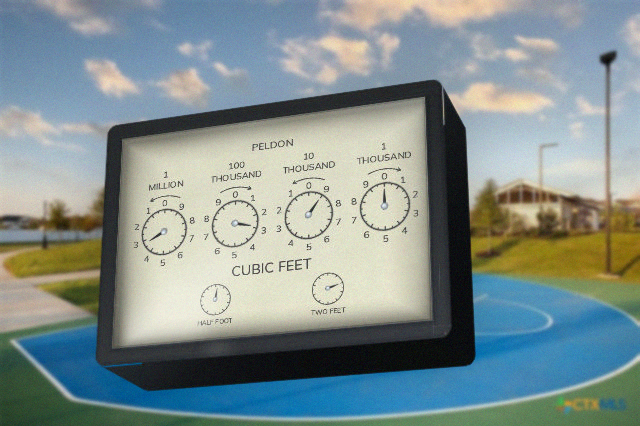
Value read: 329000ft³
